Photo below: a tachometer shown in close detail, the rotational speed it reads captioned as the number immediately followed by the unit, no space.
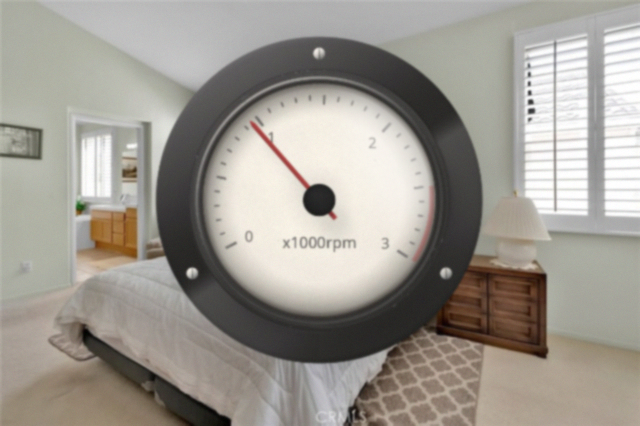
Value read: 950rpm
